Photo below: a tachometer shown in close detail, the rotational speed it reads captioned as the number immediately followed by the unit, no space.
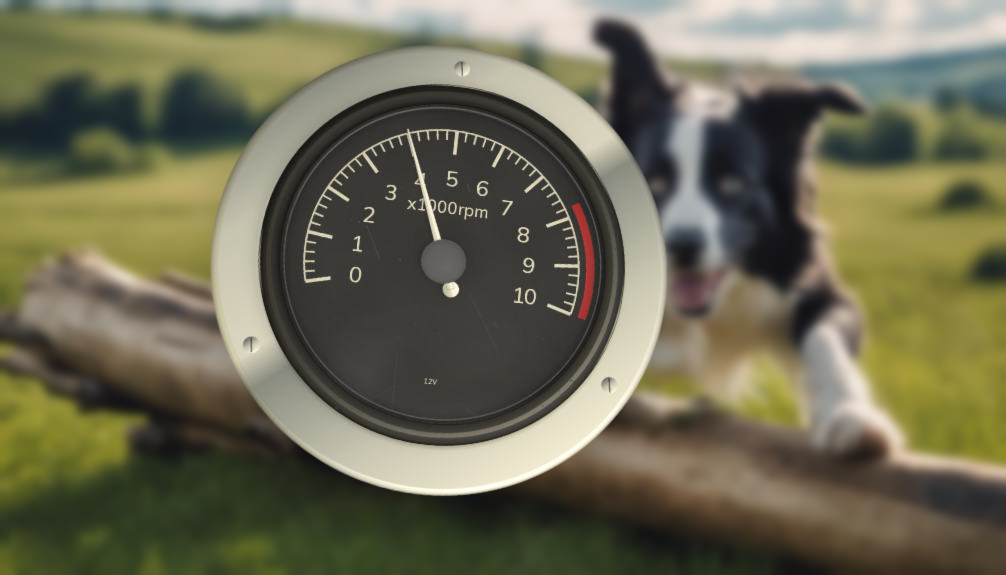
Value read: 4000rpm
